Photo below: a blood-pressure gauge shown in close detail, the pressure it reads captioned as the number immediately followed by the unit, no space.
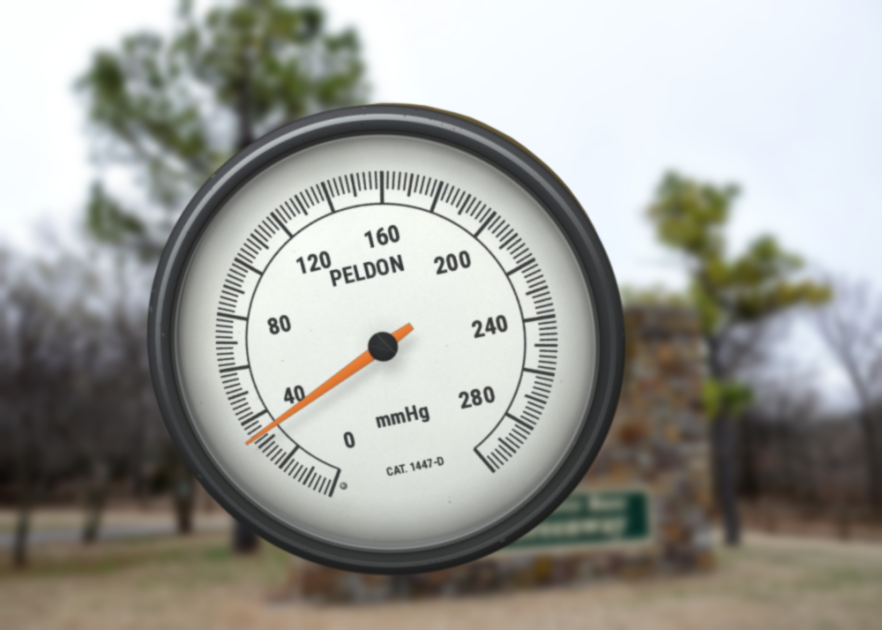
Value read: 34mmHg
